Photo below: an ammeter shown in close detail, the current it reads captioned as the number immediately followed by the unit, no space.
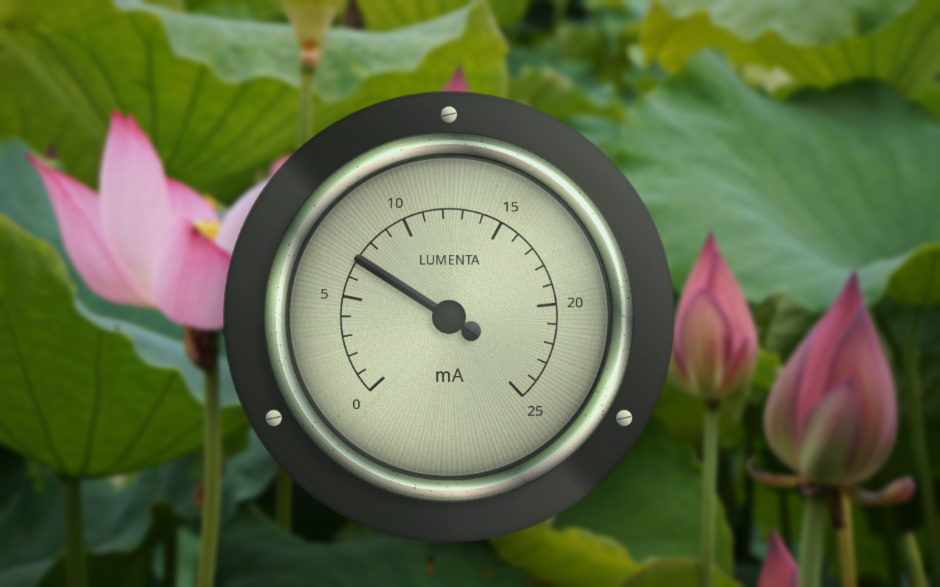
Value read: 7mA
